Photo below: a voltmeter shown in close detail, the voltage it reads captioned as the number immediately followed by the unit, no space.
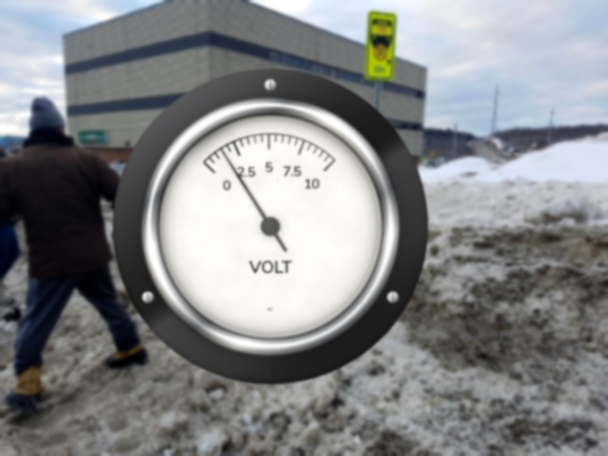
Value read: 1.5V
